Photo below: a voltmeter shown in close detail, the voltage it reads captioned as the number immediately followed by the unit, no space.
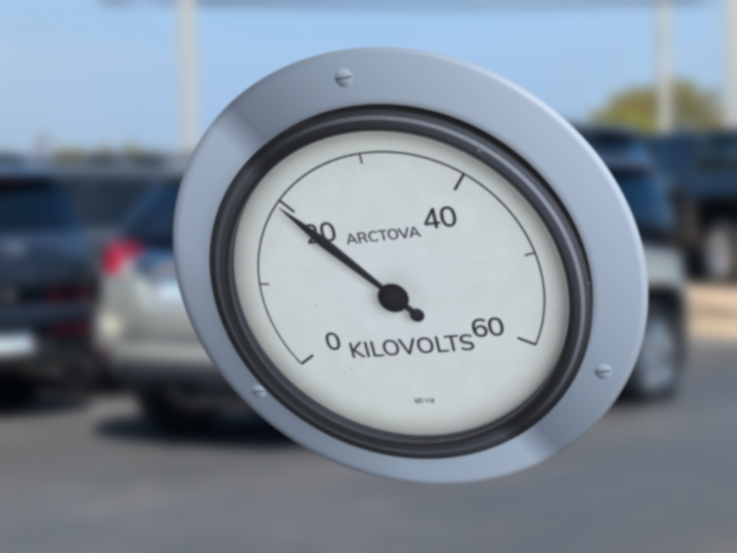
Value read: 20kV
